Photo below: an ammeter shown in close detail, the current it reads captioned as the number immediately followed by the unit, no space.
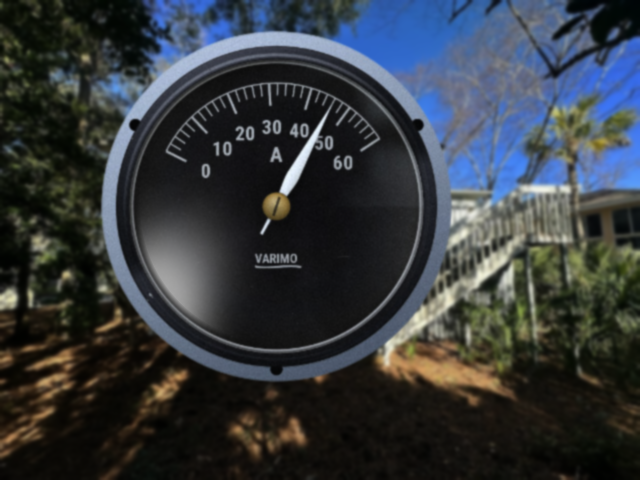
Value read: 46A
